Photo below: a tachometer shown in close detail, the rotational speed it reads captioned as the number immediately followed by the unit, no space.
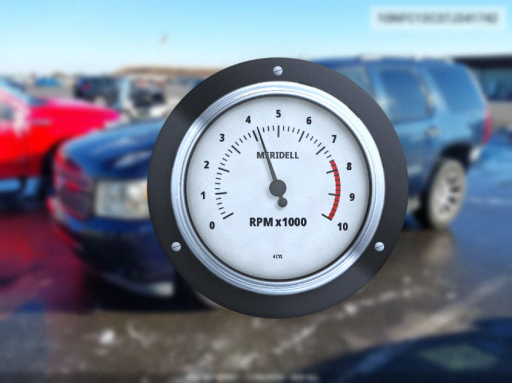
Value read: 4200rpm
